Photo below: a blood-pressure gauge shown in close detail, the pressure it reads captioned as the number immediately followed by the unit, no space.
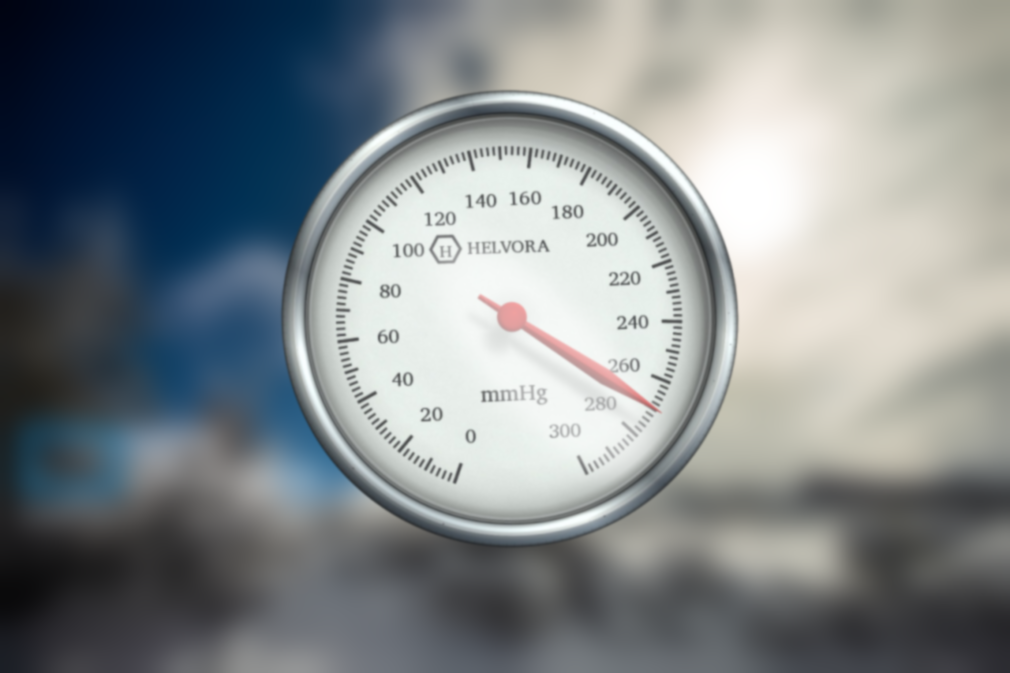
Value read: 270mmHg
